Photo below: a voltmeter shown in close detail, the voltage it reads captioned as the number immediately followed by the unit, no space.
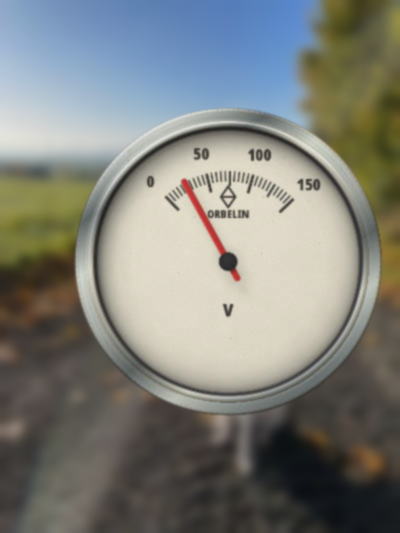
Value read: 25V
